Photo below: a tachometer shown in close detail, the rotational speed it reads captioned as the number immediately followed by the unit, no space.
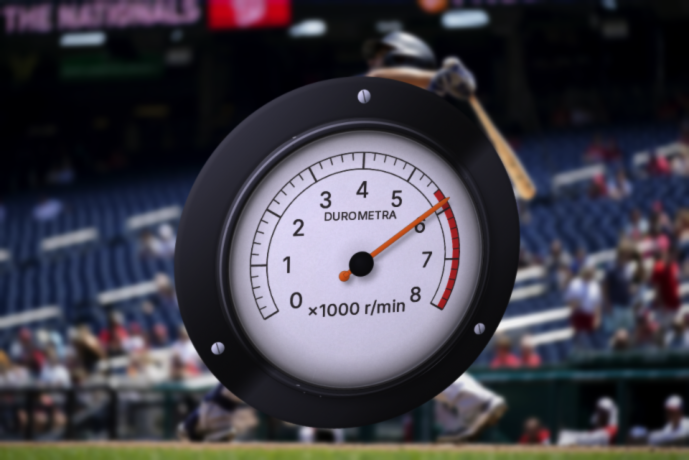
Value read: 5800rpm
